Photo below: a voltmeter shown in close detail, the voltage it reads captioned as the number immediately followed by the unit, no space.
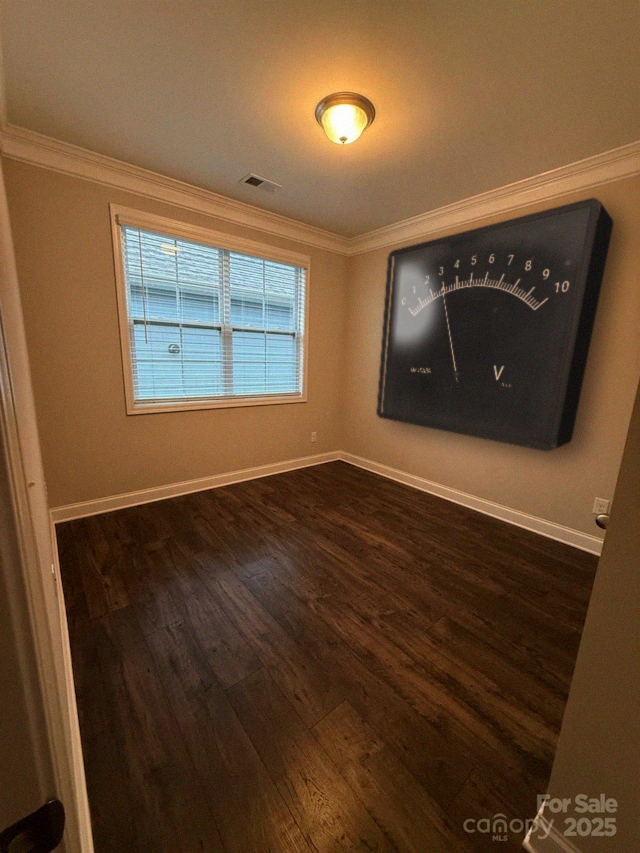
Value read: 3V
